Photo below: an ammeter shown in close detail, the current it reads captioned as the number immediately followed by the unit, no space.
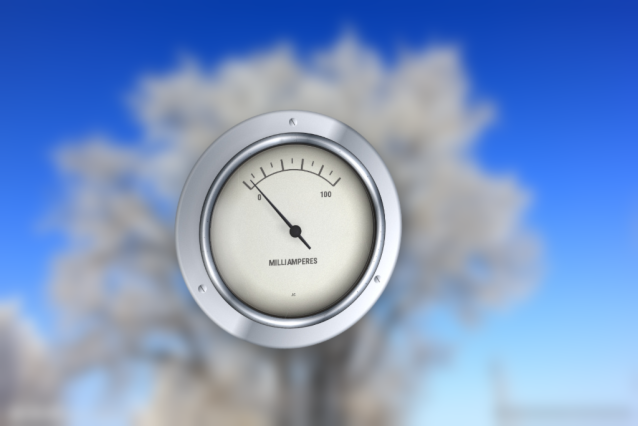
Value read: 5mA
